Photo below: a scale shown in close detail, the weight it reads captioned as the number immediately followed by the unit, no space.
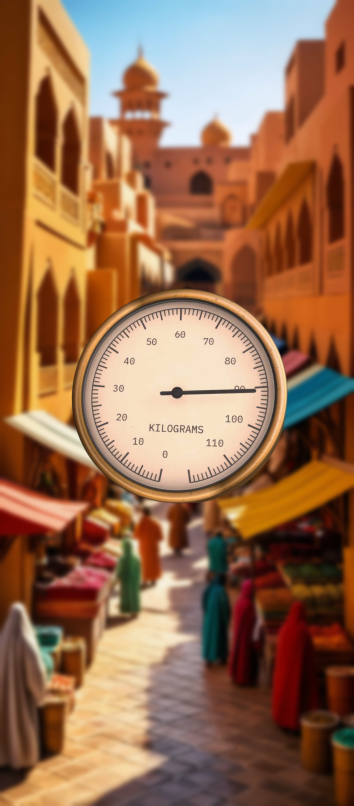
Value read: 91kg
